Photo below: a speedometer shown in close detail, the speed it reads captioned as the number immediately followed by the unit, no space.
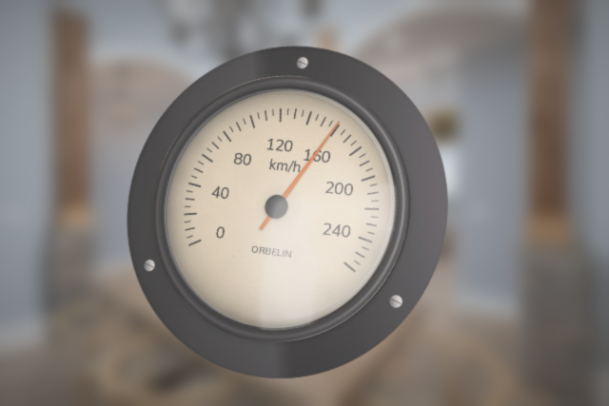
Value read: 160km/h
